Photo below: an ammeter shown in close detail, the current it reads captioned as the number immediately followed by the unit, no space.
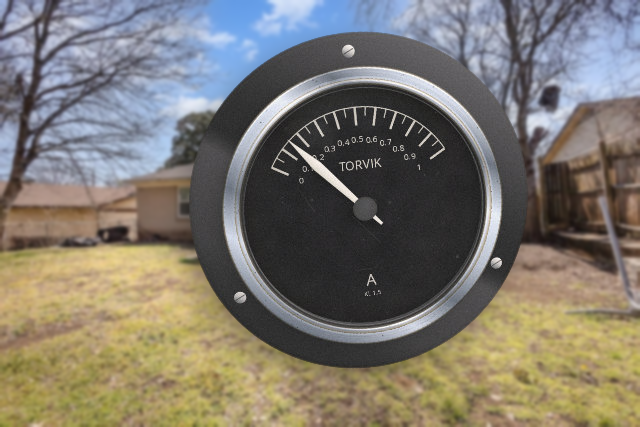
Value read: 0.15A
